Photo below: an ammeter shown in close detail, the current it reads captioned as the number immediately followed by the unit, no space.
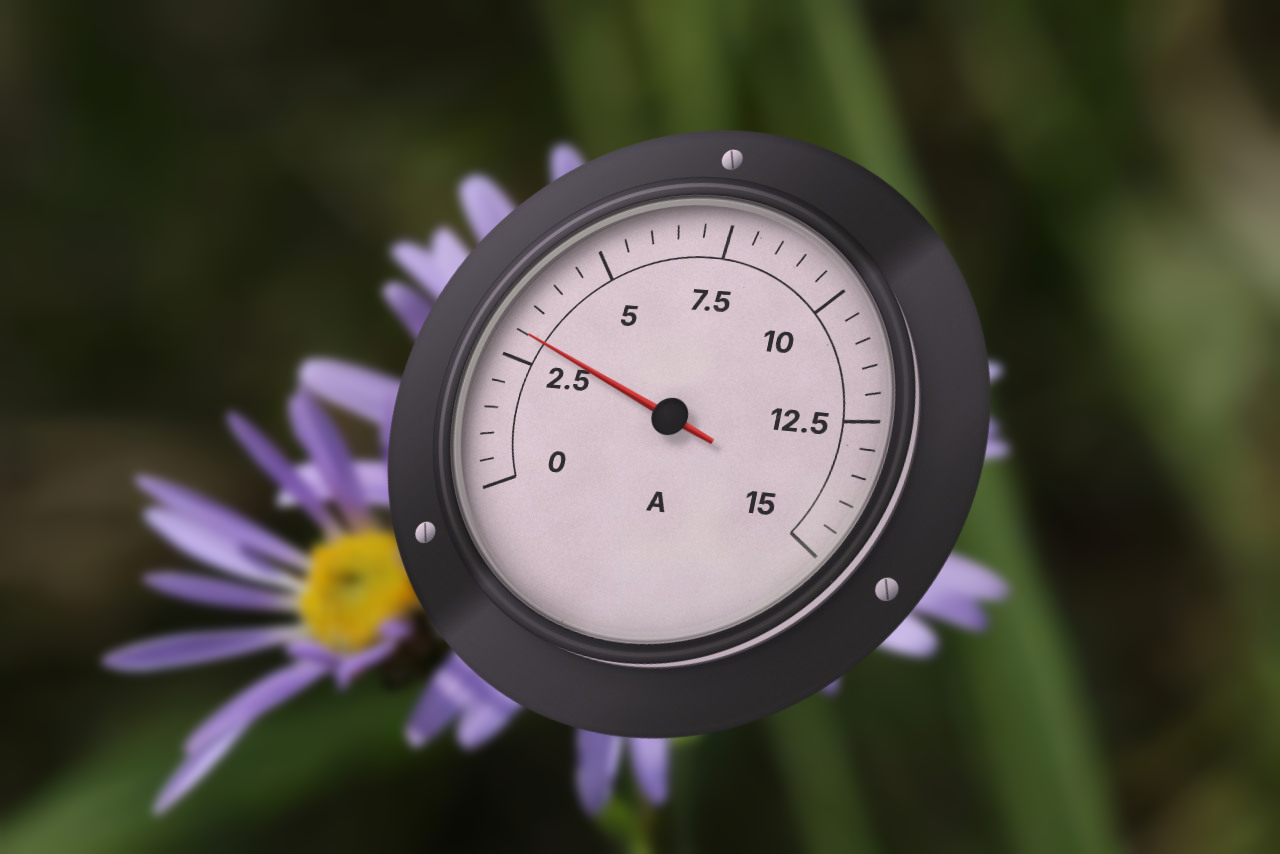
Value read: 3A
